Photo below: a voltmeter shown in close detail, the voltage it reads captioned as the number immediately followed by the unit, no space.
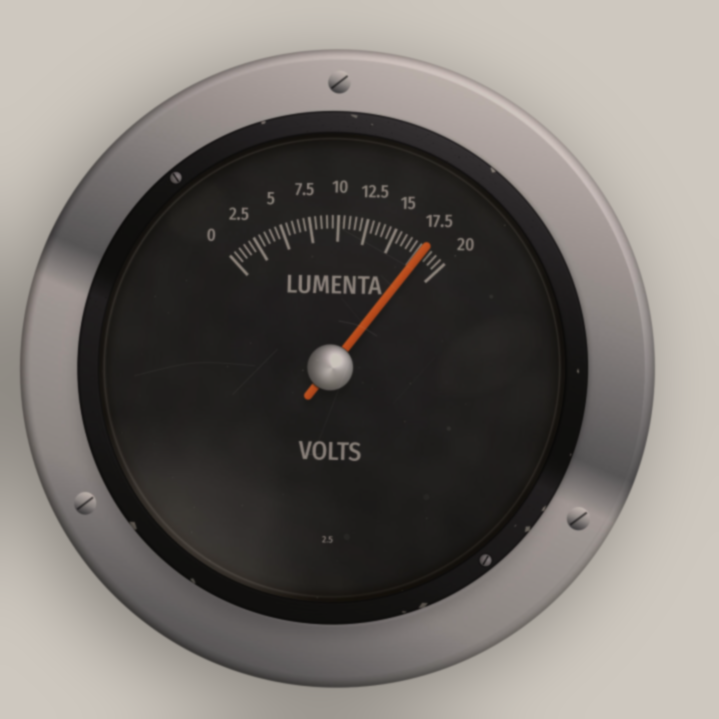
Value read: 18V
